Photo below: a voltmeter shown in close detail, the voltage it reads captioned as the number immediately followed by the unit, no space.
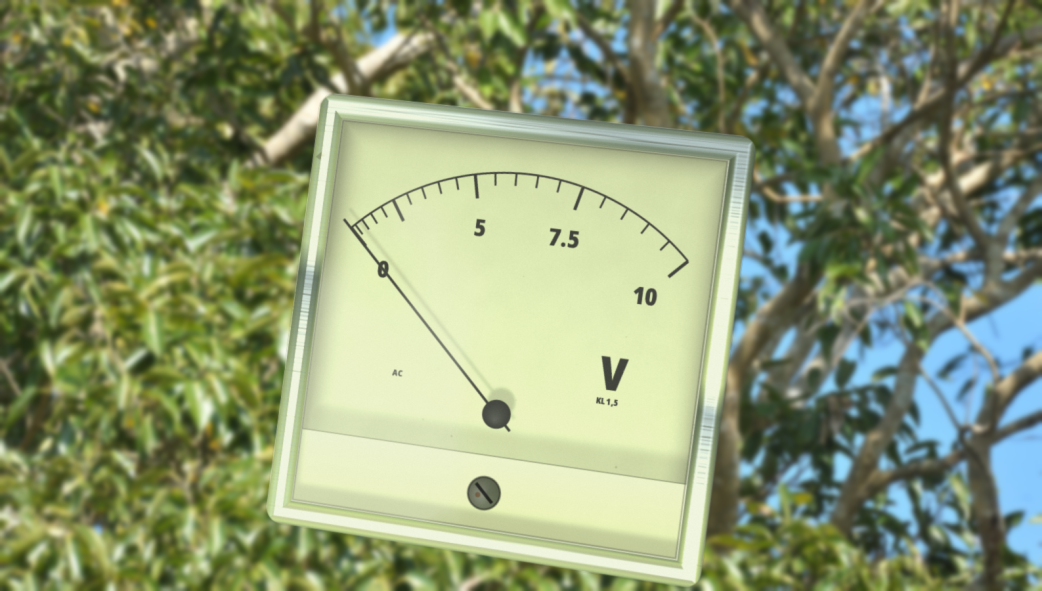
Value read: 0V
